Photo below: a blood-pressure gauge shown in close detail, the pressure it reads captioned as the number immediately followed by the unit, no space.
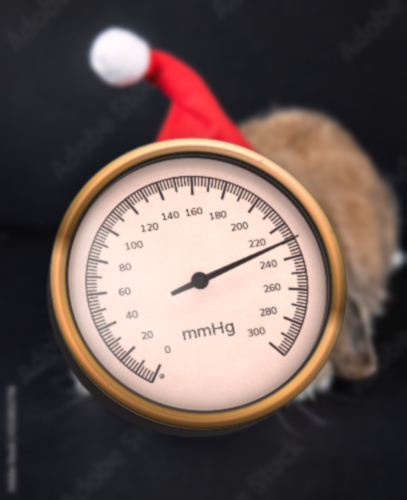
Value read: 230mmHg
